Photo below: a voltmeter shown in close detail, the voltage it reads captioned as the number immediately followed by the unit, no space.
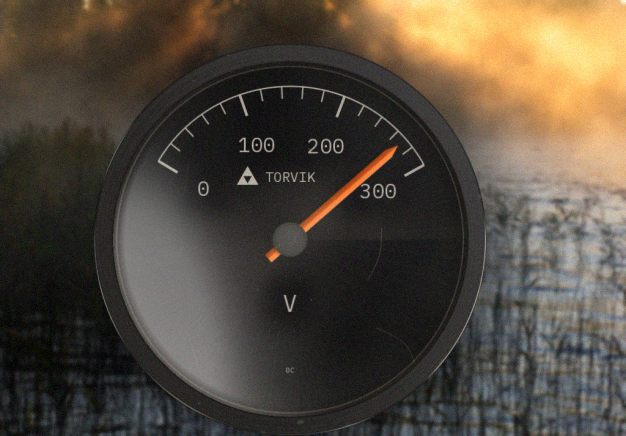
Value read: 270V
